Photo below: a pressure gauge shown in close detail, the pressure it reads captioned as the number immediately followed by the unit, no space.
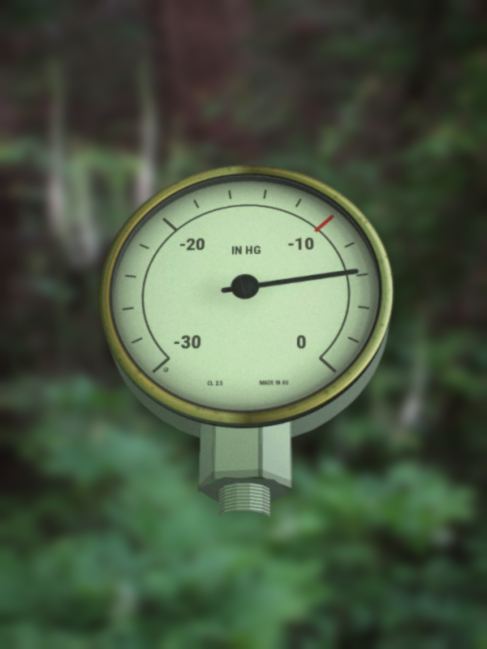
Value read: -6inHg
